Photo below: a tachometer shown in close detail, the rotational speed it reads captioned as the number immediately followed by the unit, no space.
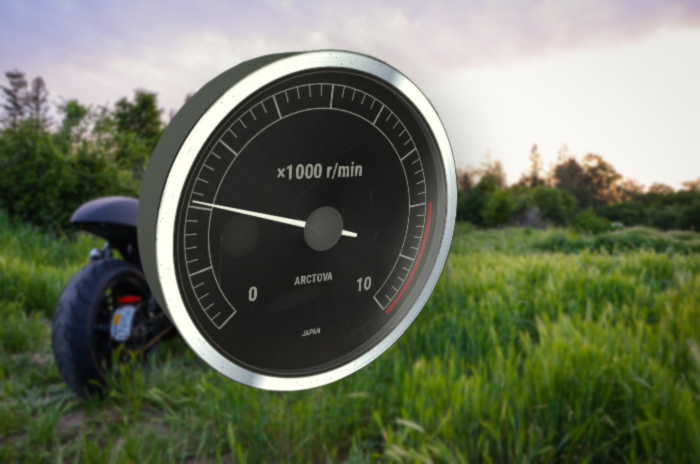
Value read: 2100rpm
